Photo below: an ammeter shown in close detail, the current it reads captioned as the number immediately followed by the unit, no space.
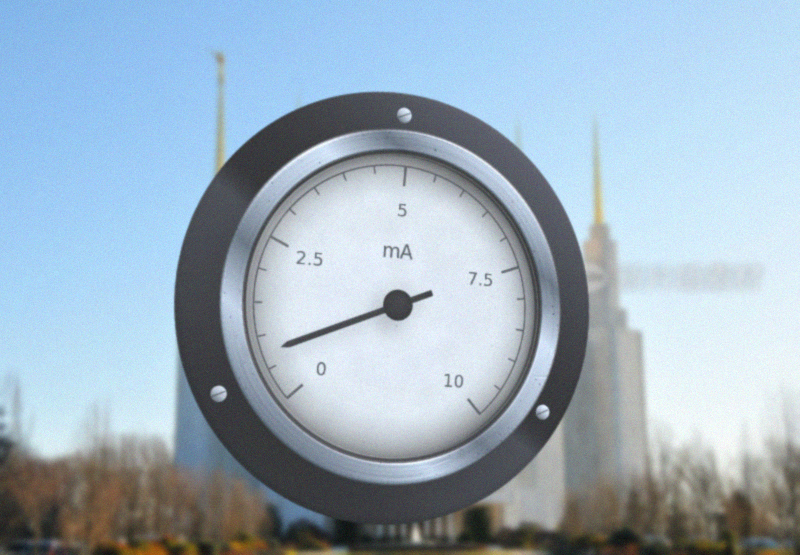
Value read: 0.75mA
